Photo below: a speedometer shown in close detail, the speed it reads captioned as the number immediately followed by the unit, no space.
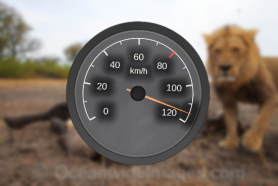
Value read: 115km/h
